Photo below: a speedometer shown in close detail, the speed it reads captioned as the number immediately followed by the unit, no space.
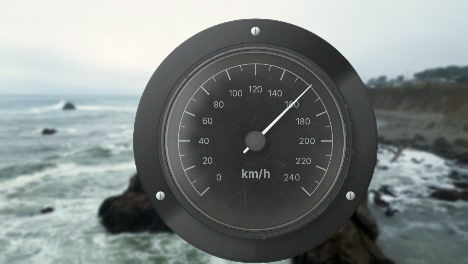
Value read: 160km/h
